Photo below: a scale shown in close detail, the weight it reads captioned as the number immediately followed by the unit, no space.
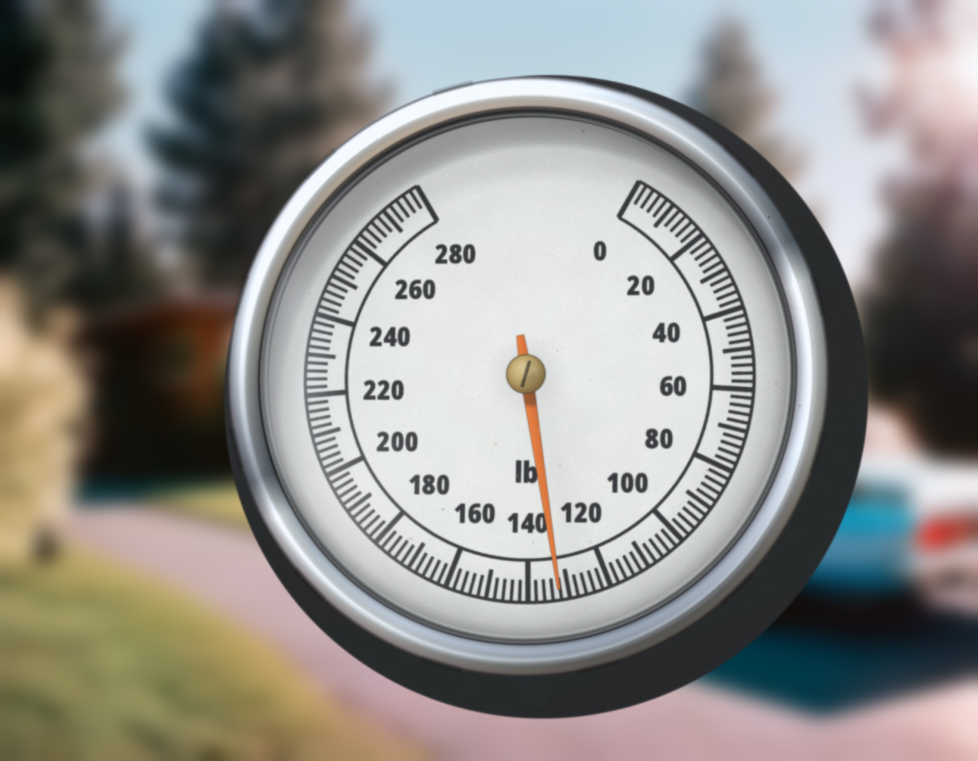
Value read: 132lb
